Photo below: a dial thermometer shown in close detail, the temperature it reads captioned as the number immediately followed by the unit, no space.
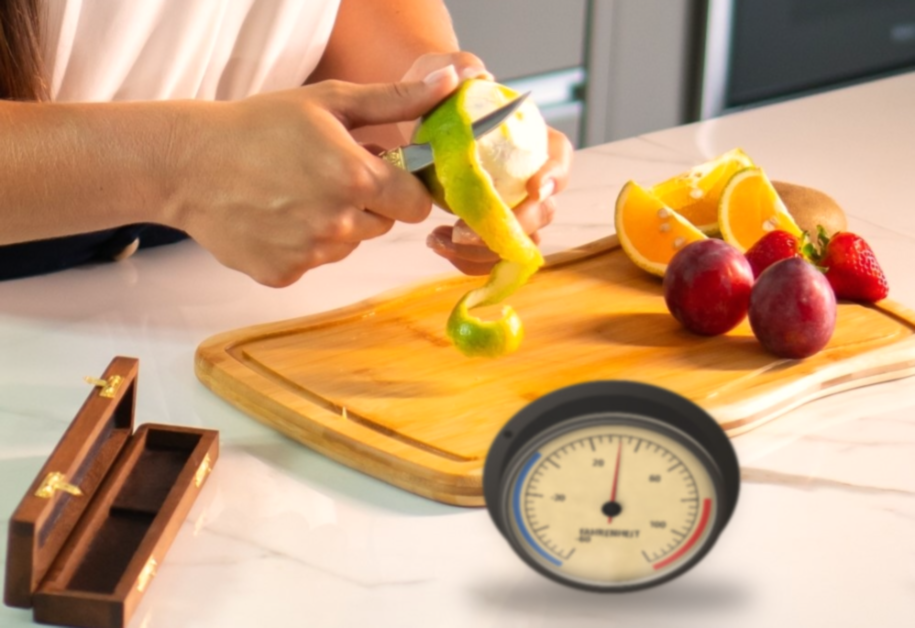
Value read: 32°F
